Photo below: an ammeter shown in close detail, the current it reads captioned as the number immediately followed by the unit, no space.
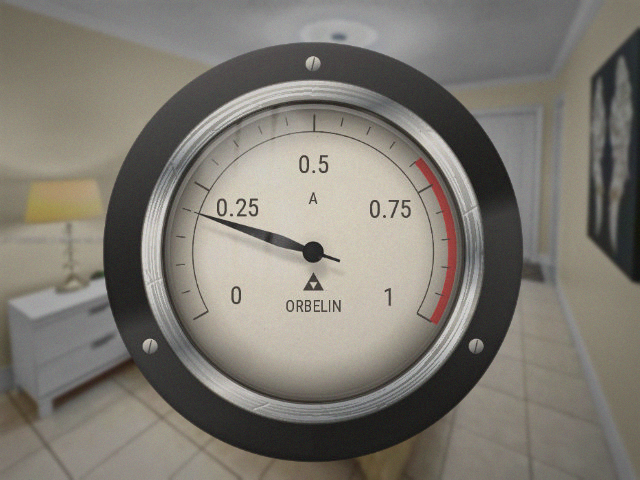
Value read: 0.2A
